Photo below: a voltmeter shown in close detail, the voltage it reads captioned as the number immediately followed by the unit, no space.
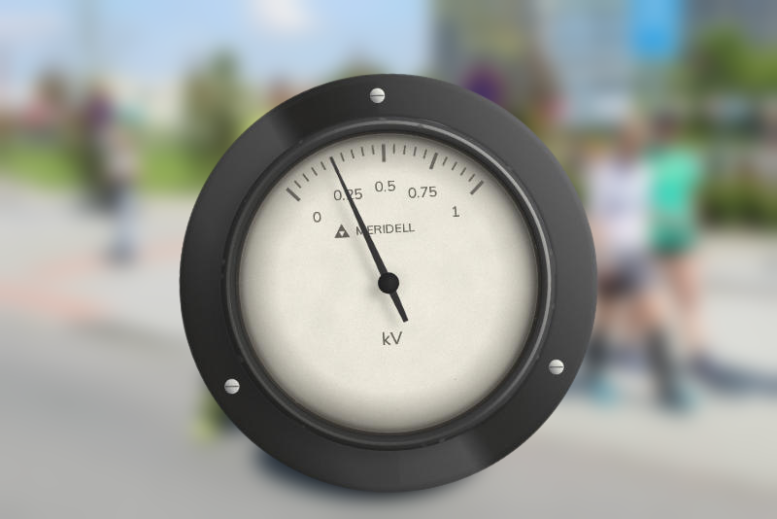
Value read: 0.25kV
